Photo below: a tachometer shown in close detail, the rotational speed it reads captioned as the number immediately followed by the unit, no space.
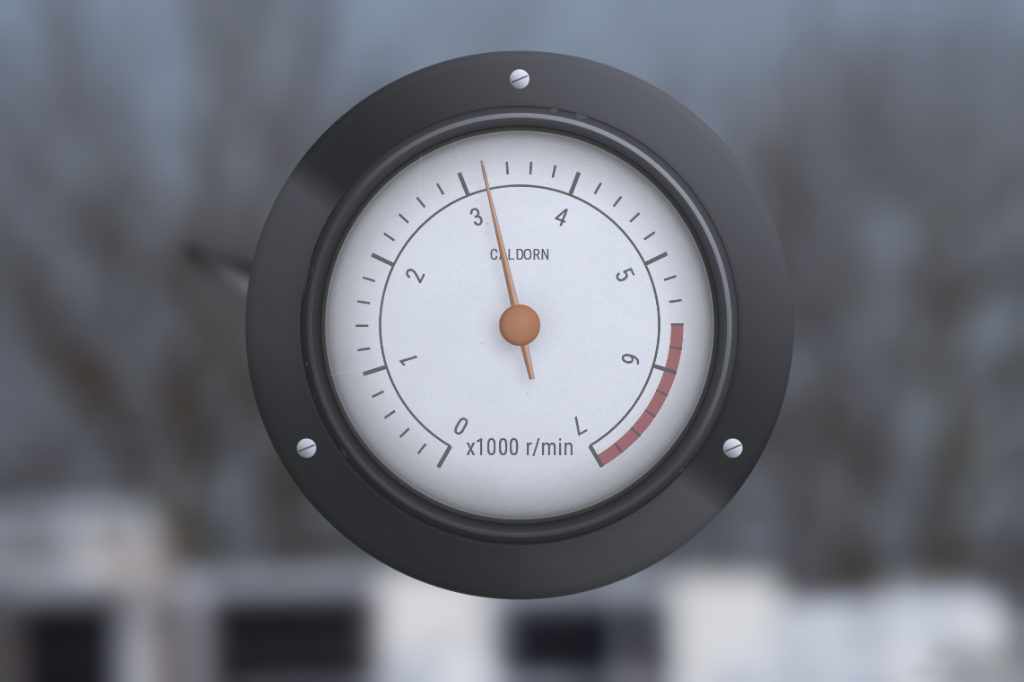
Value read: 3200rpm
